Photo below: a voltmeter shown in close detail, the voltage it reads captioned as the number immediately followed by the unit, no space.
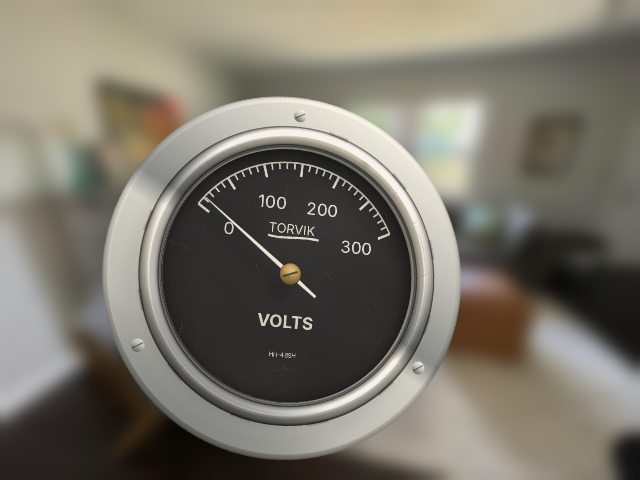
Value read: 10V
